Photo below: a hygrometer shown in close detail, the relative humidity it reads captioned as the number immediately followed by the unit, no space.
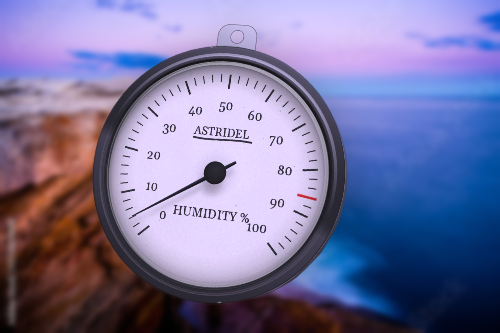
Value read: 4%
